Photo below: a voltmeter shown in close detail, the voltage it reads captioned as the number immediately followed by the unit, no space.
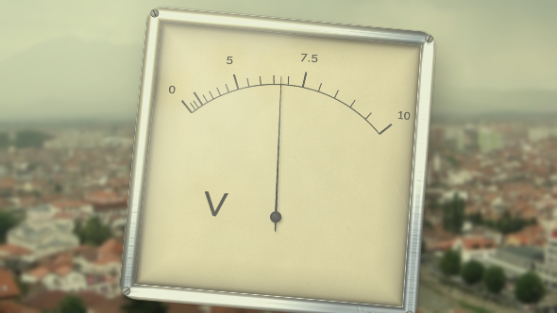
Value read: 6.75V
